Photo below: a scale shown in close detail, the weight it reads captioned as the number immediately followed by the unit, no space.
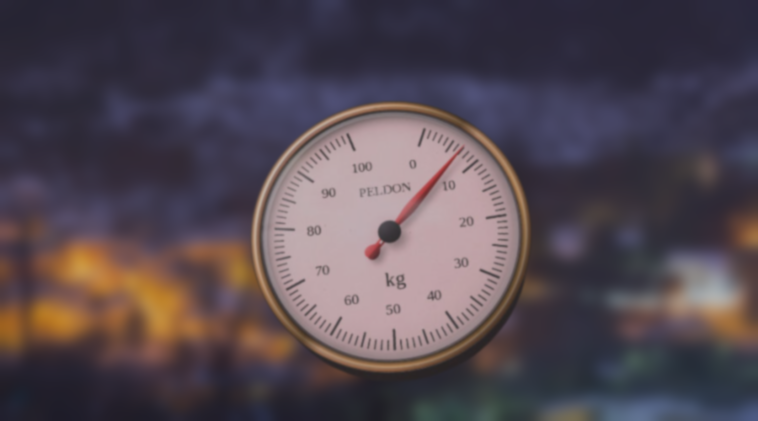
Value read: 7kg
